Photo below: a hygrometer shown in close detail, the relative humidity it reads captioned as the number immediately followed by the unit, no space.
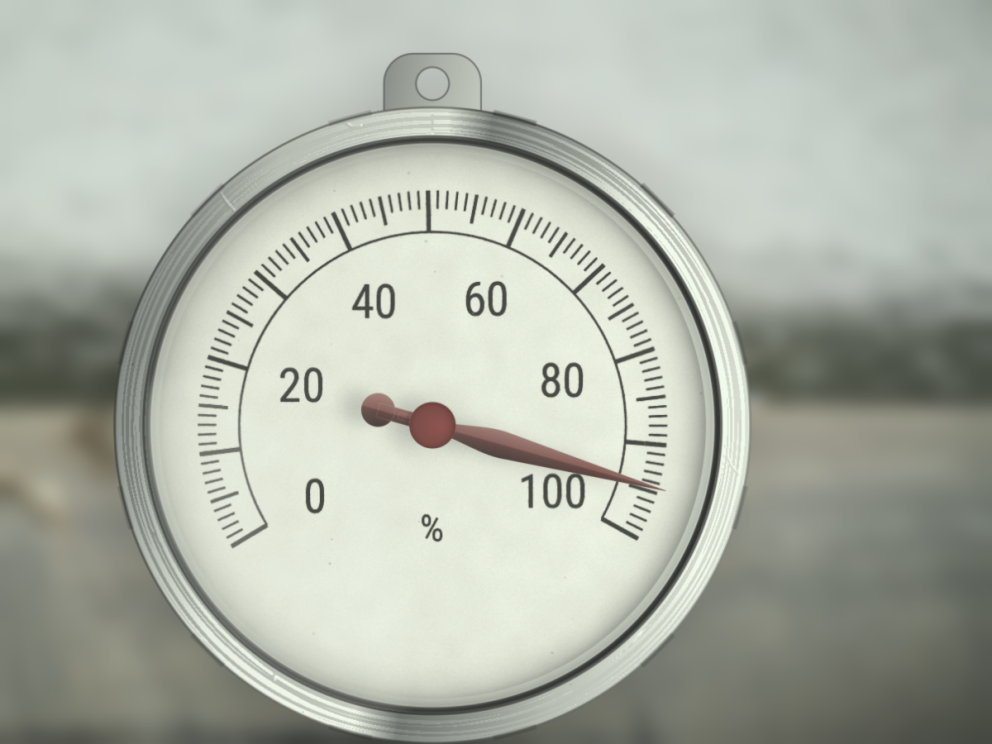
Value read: 94.5%
